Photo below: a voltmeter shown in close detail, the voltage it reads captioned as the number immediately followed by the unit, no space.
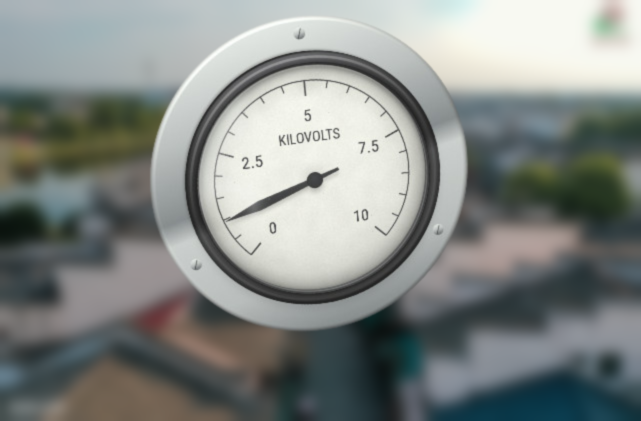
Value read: 1kV
